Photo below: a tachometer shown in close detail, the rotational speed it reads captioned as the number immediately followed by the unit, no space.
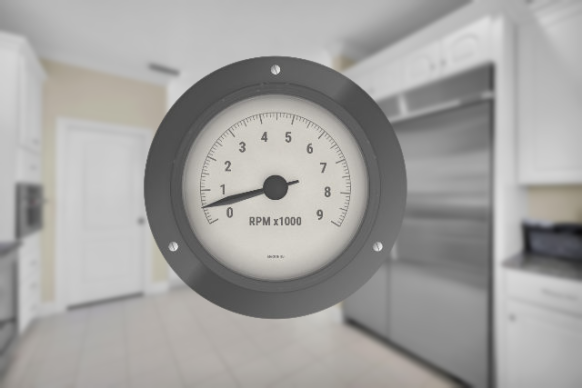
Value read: 500rpm
